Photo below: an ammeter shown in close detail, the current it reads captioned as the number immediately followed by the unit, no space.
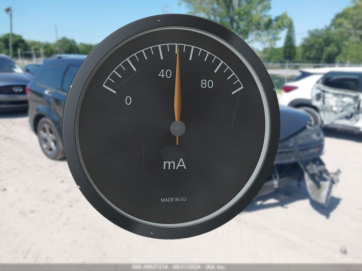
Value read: 50mA
